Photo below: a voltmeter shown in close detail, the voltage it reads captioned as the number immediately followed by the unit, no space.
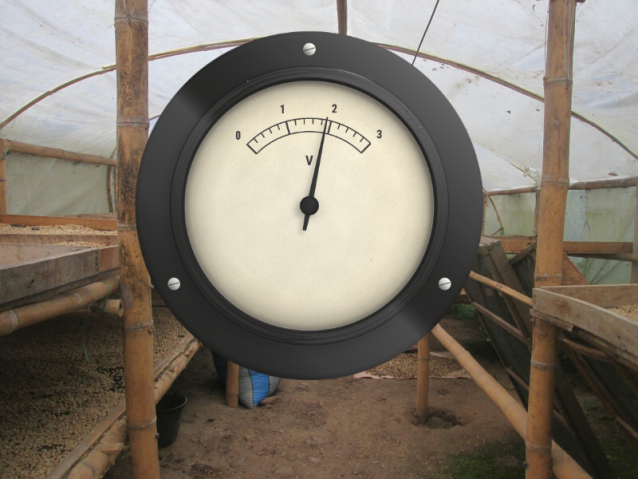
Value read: 1.9V
